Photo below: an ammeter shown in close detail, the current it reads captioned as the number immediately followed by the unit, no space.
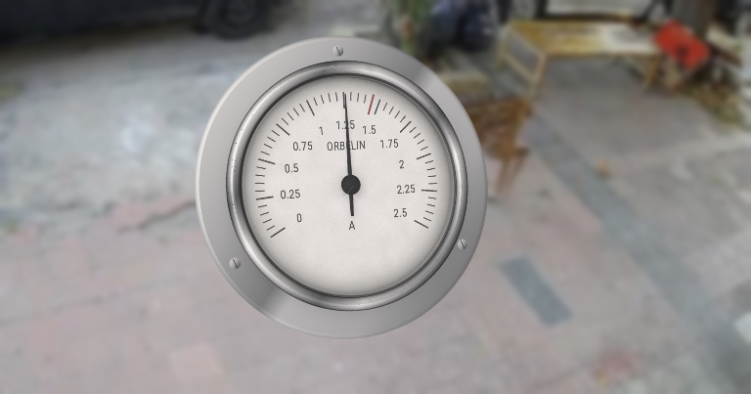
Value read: 1.25A
